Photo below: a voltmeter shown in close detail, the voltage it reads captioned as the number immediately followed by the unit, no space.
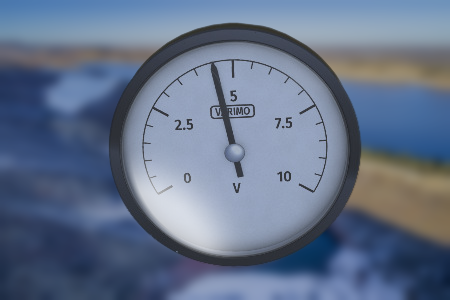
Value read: 4.5V
